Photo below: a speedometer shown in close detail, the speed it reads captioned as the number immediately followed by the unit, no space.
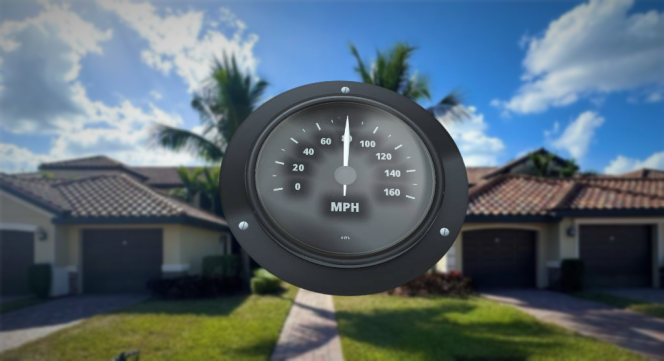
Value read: 80mph
